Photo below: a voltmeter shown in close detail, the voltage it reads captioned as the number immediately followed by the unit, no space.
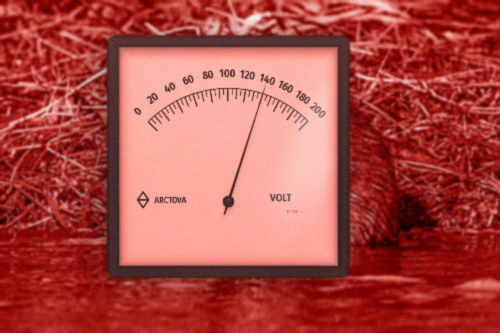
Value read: 140V
